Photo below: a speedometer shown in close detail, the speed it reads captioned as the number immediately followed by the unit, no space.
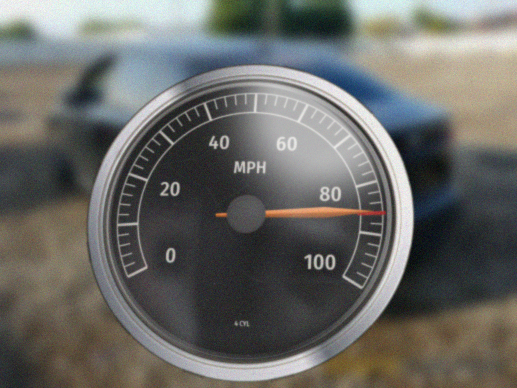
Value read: 86mph
